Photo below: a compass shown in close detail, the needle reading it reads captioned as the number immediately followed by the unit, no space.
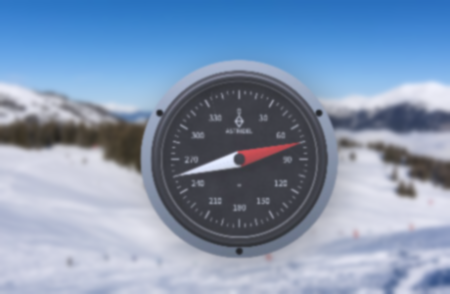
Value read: 75°
